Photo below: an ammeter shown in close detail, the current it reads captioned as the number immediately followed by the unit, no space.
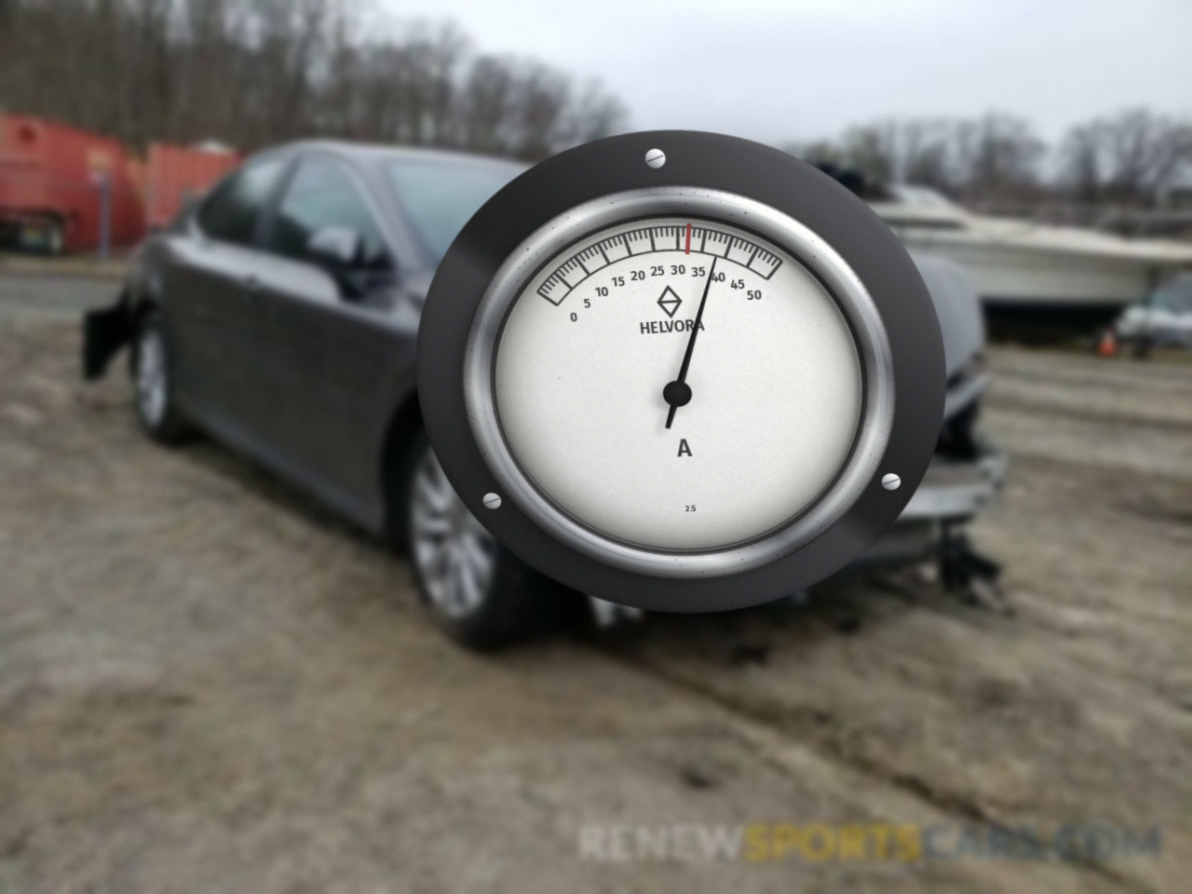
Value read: 38A
